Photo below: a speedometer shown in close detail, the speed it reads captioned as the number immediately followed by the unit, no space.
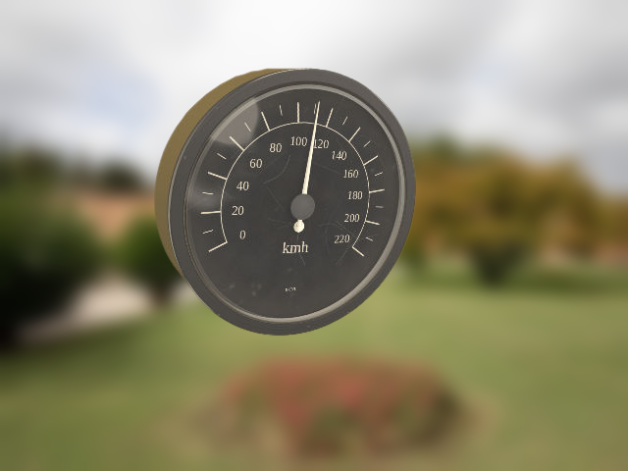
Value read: 110km/h
